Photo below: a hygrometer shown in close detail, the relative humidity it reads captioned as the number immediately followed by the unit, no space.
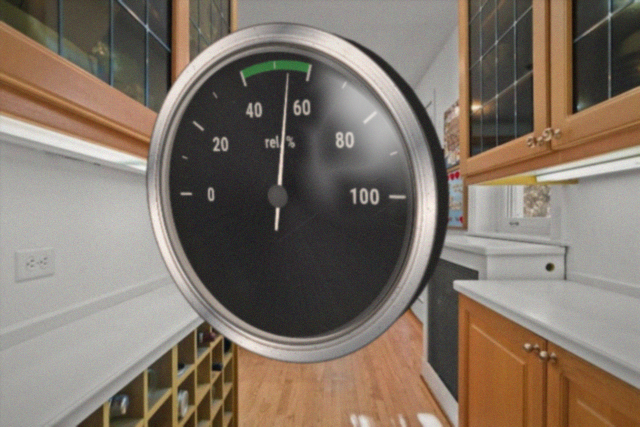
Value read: 55%
